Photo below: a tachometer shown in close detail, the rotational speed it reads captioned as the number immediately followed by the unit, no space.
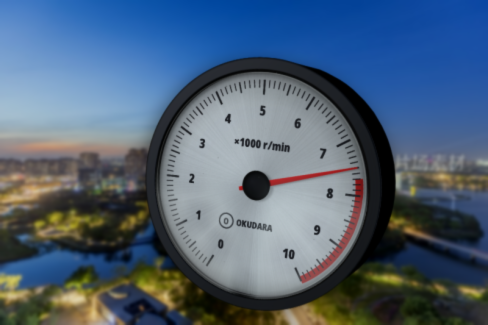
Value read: 7500rpm
